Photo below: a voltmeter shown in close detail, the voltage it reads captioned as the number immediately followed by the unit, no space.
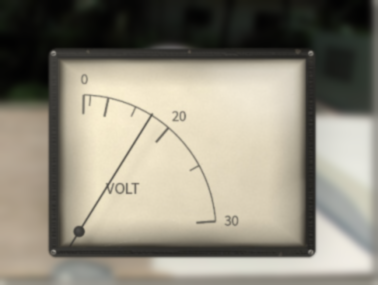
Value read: 17.5V
